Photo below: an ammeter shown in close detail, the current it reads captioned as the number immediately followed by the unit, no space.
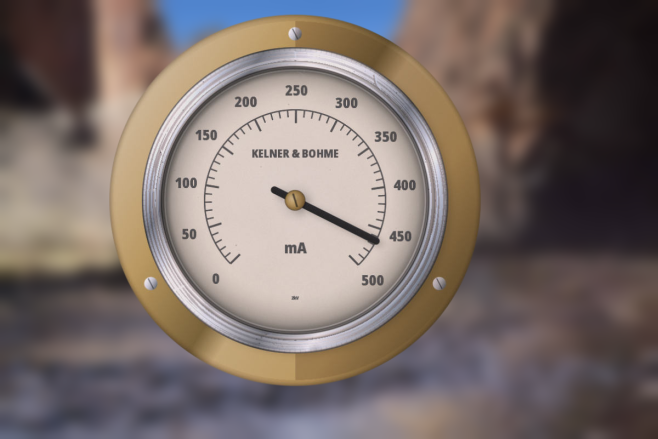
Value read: 465mA
